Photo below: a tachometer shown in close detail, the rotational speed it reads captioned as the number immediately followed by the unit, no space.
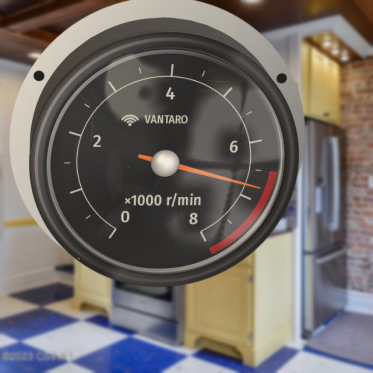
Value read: 6750rpm
